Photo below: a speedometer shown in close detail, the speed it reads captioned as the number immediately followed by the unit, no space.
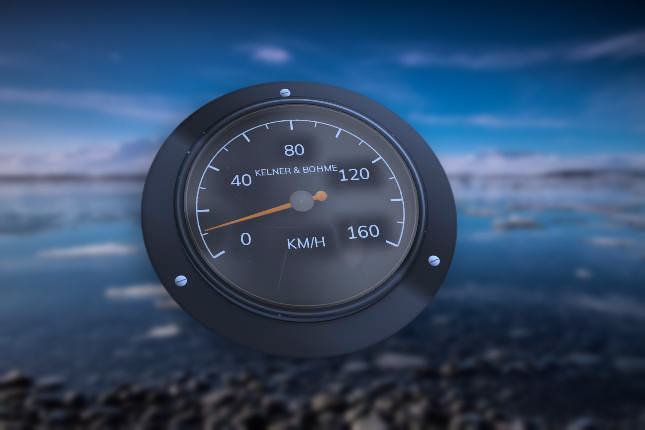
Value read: 10km/h
